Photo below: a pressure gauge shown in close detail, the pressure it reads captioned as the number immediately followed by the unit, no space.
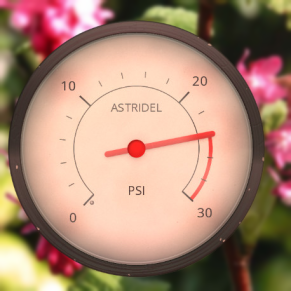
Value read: 24psi
